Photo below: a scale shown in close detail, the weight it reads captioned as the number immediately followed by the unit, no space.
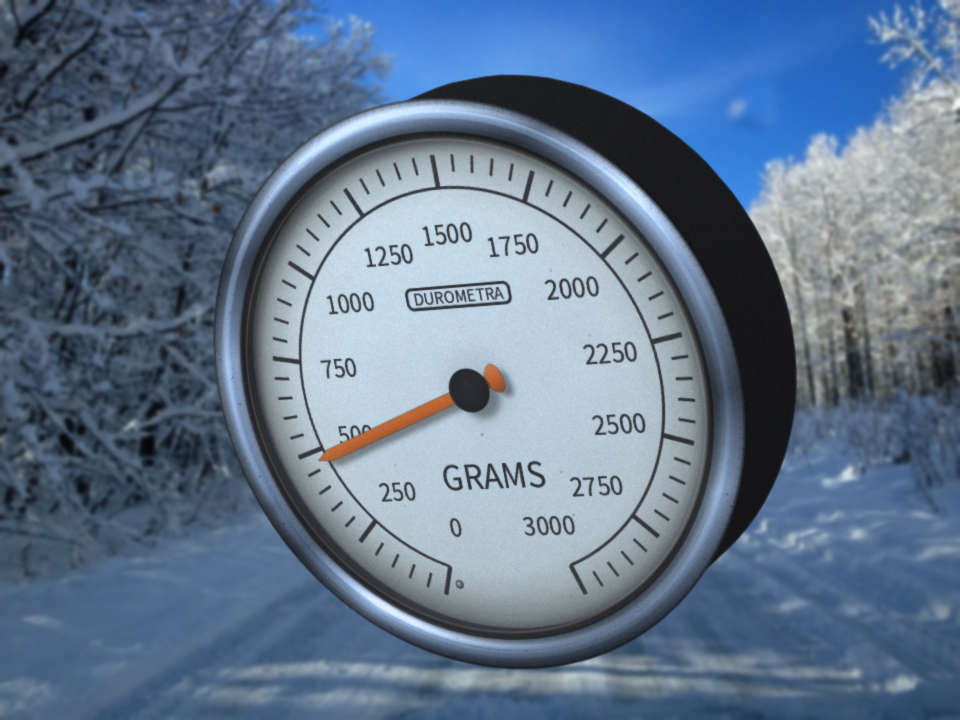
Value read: 475g
